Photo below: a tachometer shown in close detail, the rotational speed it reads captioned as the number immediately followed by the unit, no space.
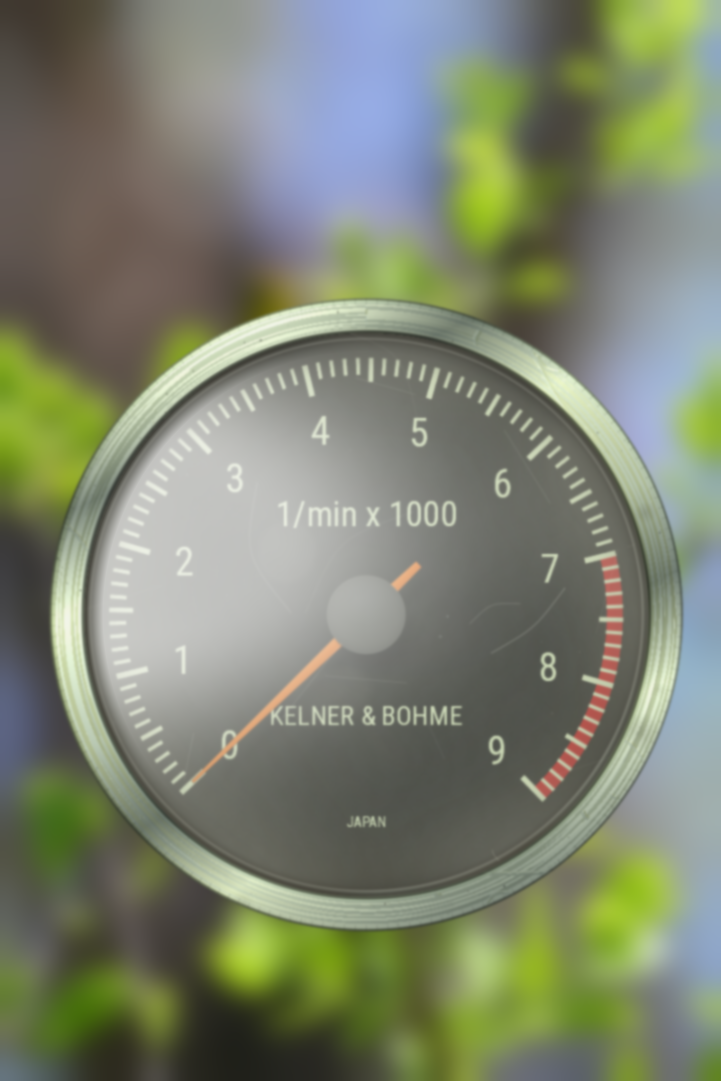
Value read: 0rpm
